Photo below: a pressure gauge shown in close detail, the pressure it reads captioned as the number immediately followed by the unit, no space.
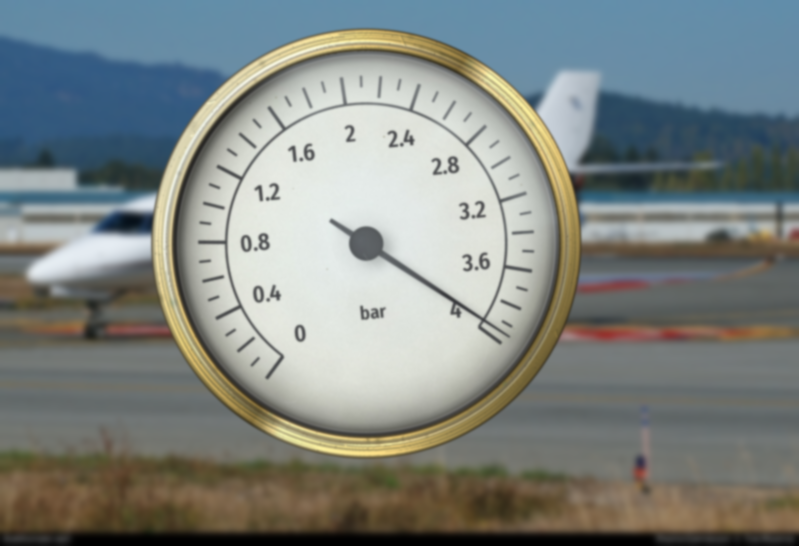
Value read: 3.95bar
